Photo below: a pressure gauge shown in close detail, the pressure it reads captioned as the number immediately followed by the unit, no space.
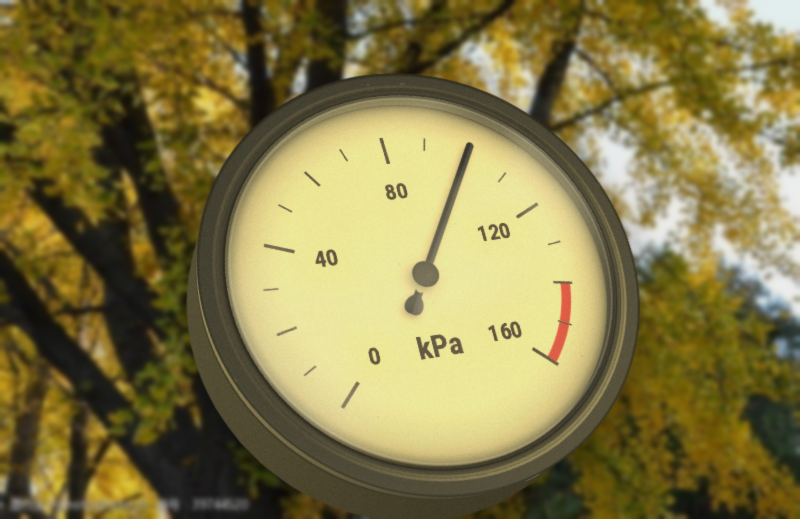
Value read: 100kPa
